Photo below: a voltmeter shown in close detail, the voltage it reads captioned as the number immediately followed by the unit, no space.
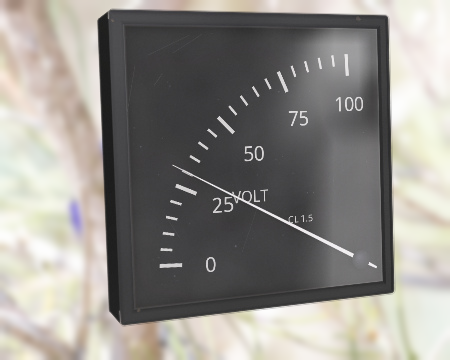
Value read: 30V
